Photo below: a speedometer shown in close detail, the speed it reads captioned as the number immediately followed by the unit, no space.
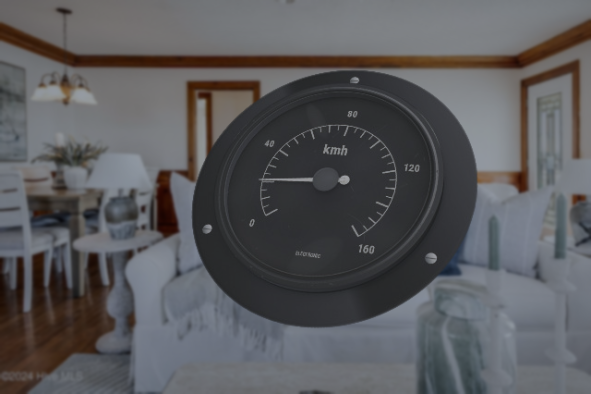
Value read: 20km/h
